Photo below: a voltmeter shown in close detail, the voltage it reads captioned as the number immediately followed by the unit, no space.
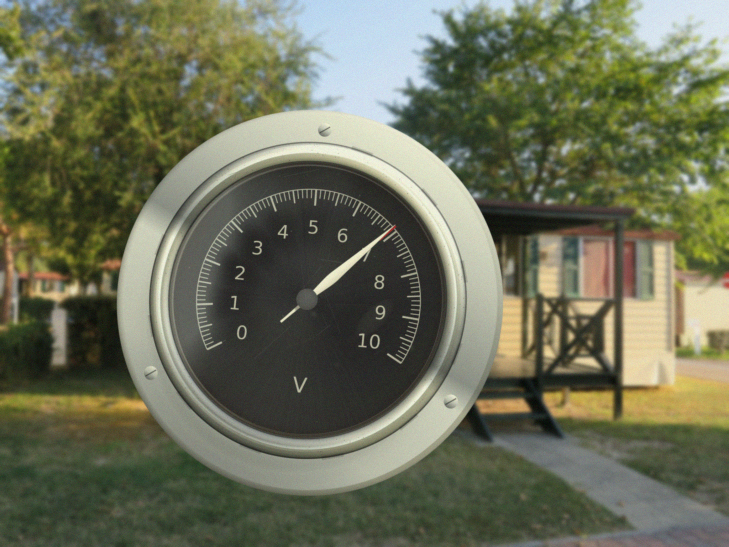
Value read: 6.9V
